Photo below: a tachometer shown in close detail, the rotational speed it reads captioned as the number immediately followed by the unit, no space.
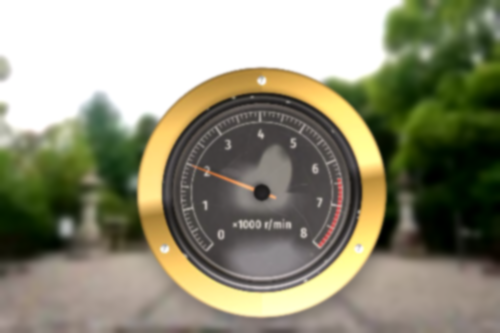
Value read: 2000rpm
